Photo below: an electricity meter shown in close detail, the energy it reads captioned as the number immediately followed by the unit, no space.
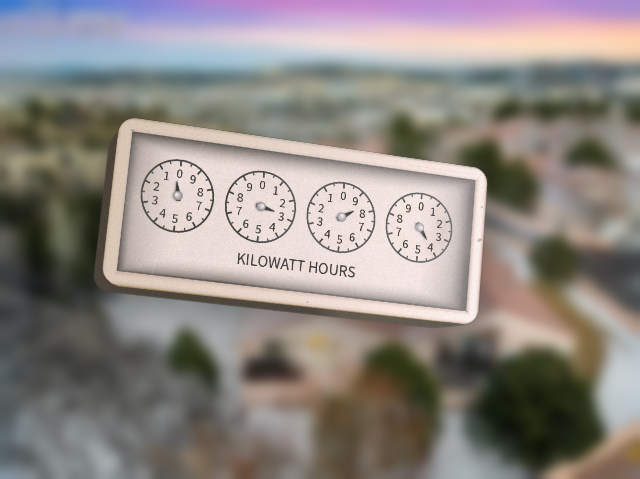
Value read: 284kWh
